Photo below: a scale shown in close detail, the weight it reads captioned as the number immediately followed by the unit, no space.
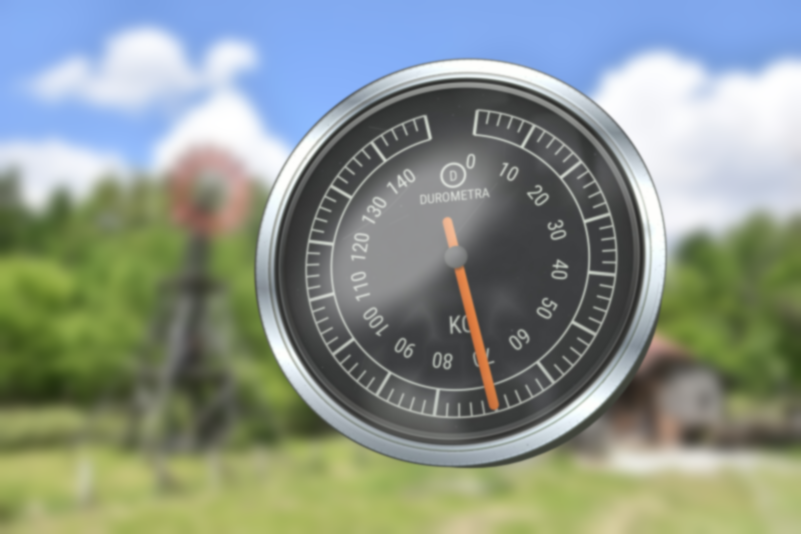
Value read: 70kg
